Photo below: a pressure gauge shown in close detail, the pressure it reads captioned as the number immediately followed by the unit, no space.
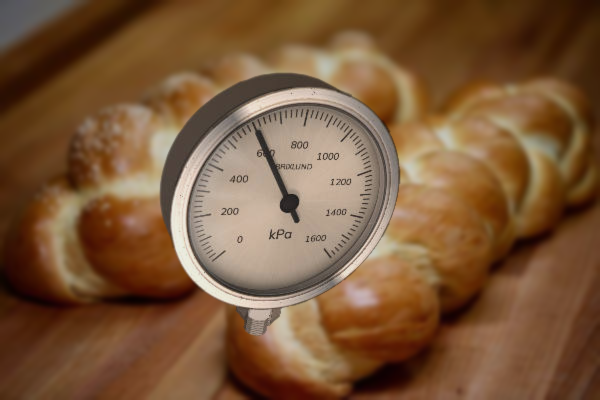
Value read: 600kPa
